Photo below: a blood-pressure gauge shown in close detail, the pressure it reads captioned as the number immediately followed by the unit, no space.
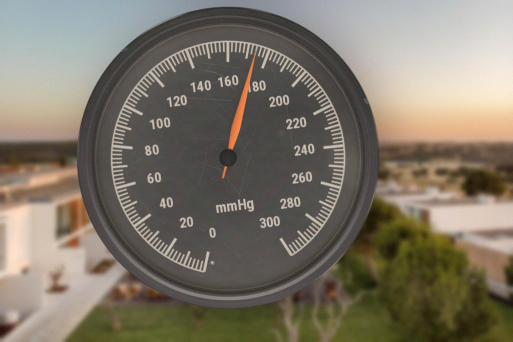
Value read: 174mmHg
